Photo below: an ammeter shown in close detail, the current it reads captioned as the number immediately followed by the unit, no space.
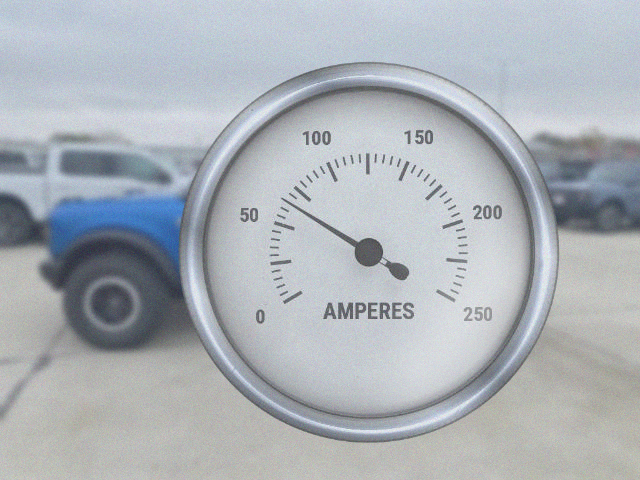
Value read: 65A
